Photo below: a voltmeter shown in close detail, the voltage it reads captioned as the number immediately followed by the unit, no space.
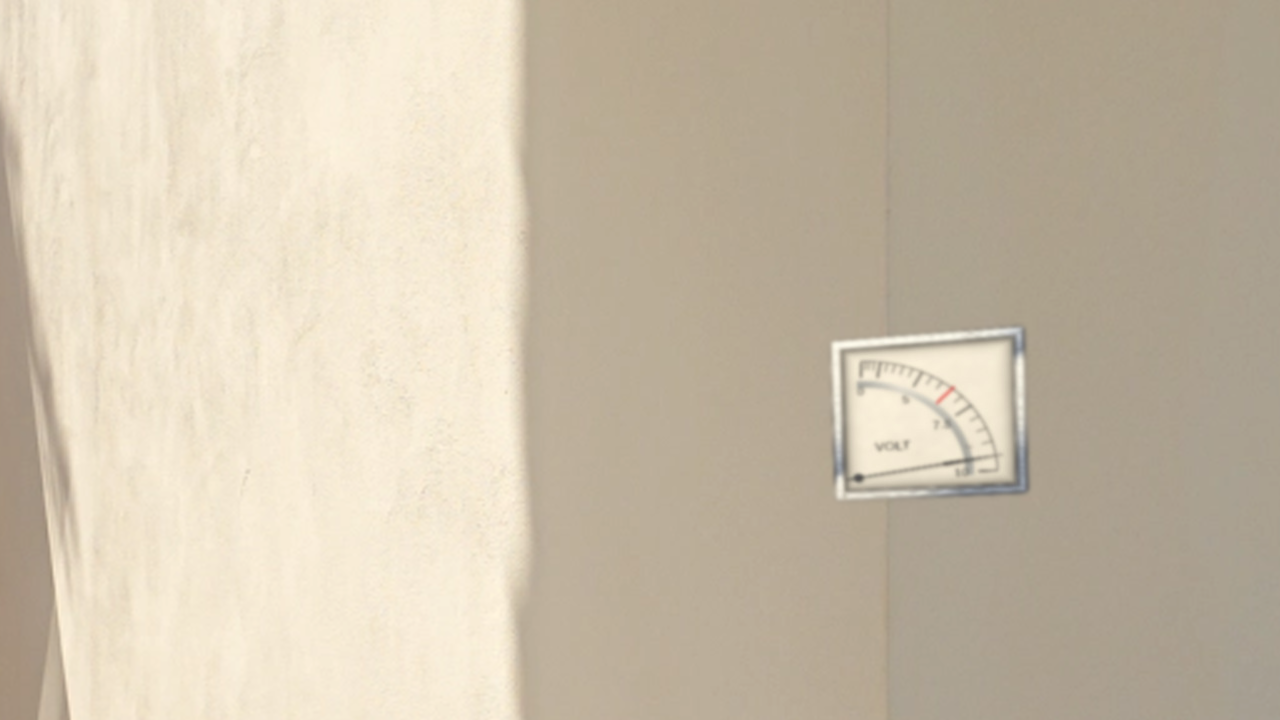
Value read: 9.5V
